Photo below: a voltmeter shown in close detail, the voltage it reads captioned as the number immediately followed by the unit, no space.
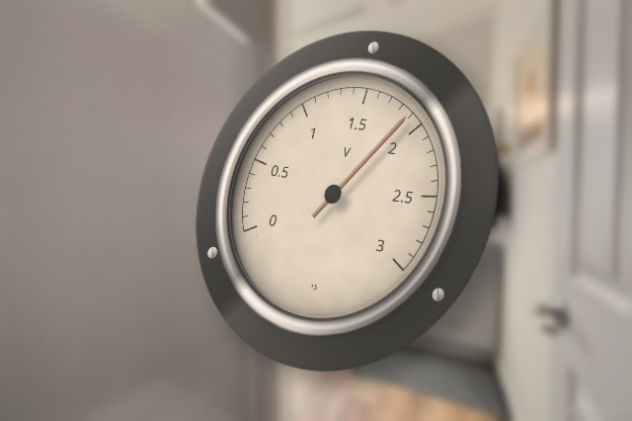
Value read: 1.9V
